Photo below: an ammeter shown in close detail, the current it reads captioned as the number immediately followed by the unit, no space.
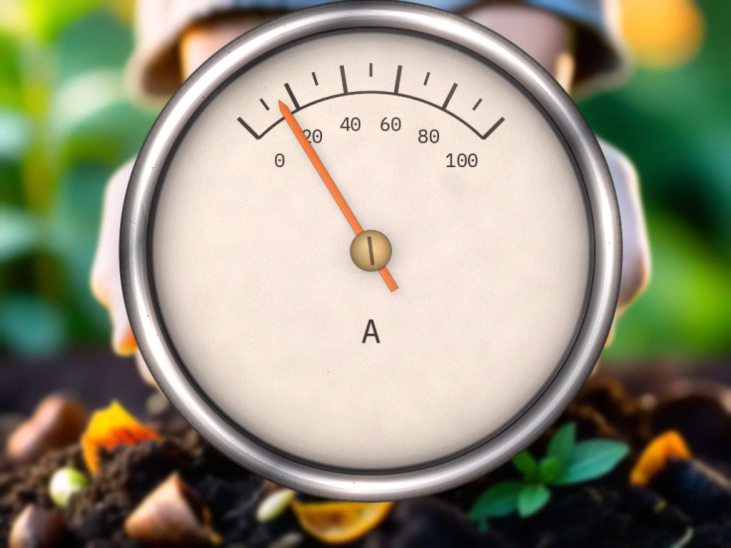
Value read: 15A
